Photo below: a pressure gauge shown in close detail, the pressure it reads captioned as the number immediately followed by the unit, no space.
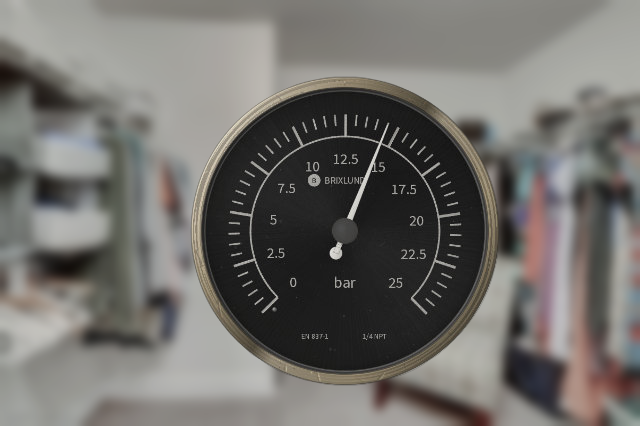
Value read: 14.5bar
